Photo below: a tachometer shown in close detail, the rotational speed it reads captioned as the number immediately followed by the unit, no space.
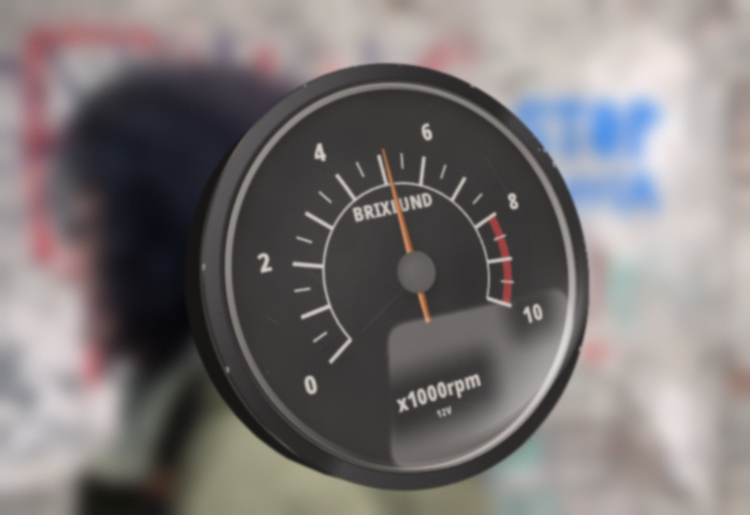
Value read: 5000rpm
